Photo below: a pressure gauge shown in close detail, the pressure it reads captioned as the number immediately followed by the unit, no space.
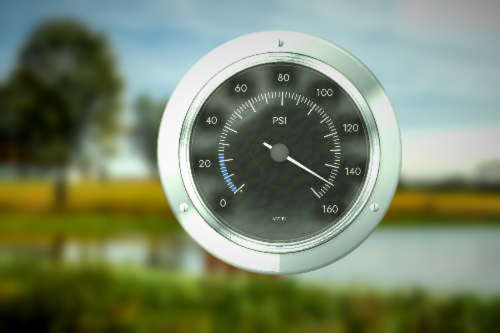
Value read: 150psi
